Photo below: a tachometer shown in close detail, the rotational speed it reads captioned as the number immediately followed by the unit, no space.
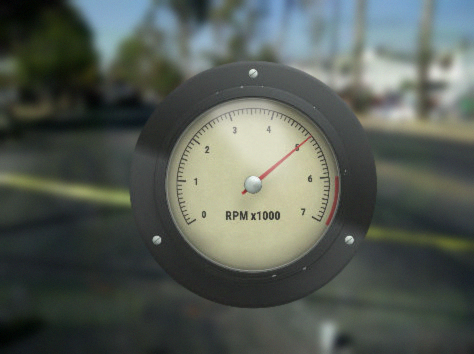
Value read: 5000rpm
